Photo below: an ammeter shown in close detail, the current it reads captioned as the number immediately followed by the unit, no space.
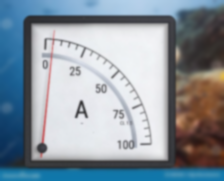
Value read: 5A
